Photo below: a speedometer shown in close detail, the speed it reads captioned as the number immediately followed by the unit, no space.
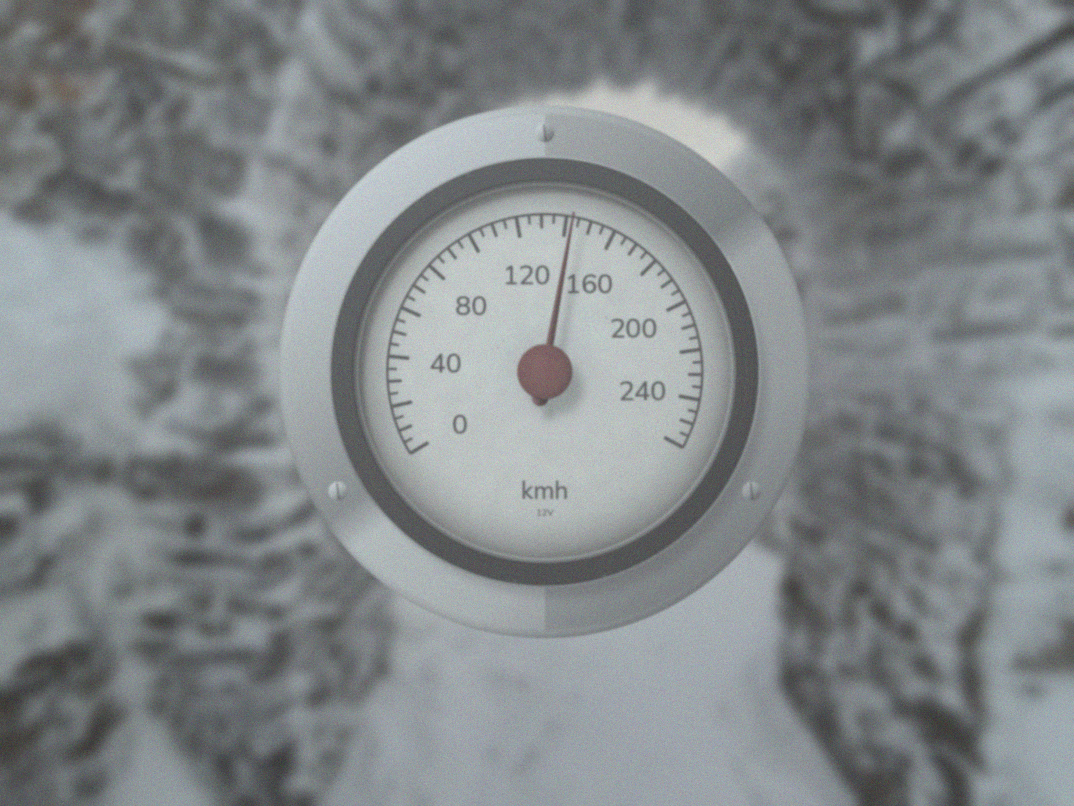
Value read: 142.5km/h
